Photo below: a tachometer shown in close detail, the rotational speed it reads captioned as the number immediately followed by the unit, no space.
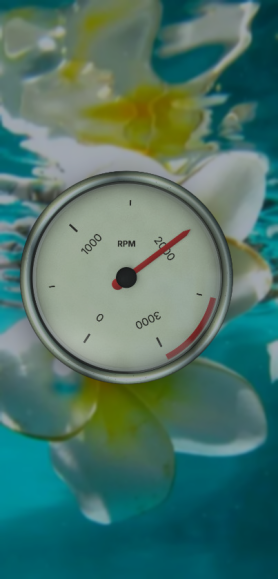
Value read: 2000rpm
